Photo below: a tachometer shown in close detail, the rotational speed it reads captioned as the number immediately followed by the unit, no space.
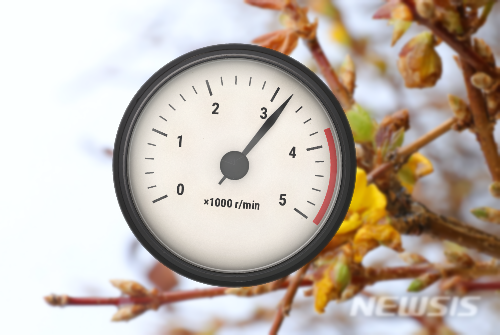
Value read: 3200rpm
